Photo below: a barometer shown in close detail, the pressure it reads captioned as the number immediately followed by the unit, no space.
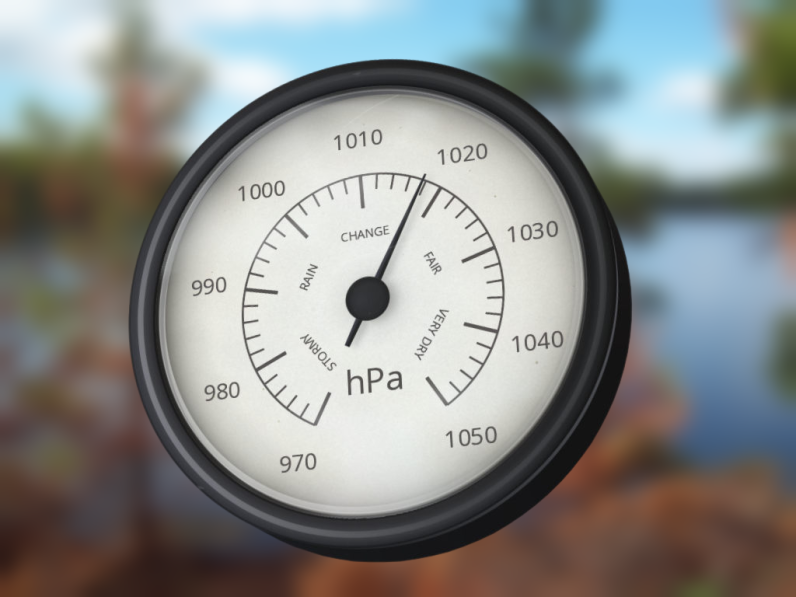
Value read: 1018hPa
